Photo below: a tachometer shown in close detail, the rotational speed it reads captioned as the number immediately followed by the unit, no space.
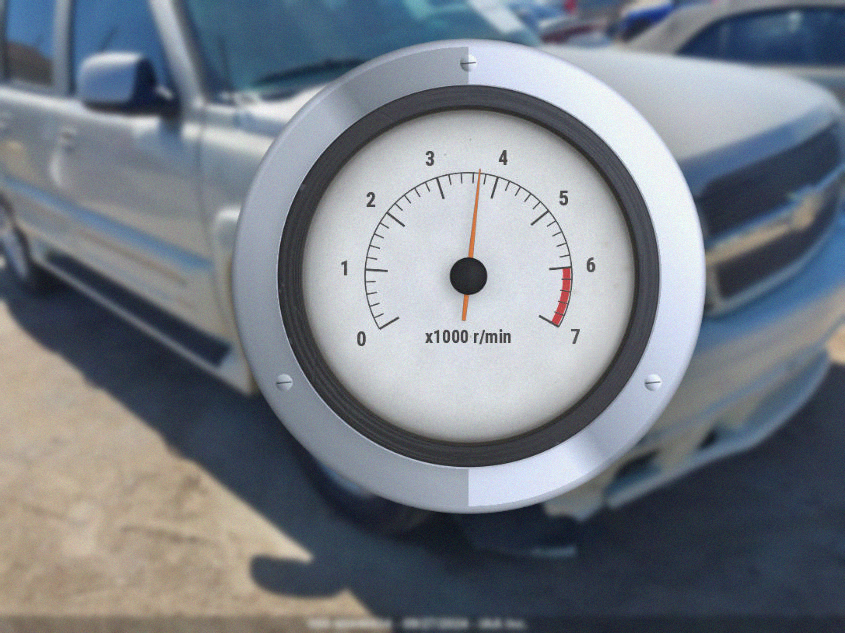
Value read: 3700rpm
